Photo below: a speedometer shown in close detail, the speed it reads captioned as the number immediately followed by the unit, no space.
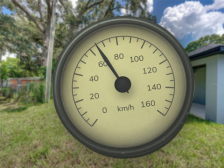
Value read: 65km/h
